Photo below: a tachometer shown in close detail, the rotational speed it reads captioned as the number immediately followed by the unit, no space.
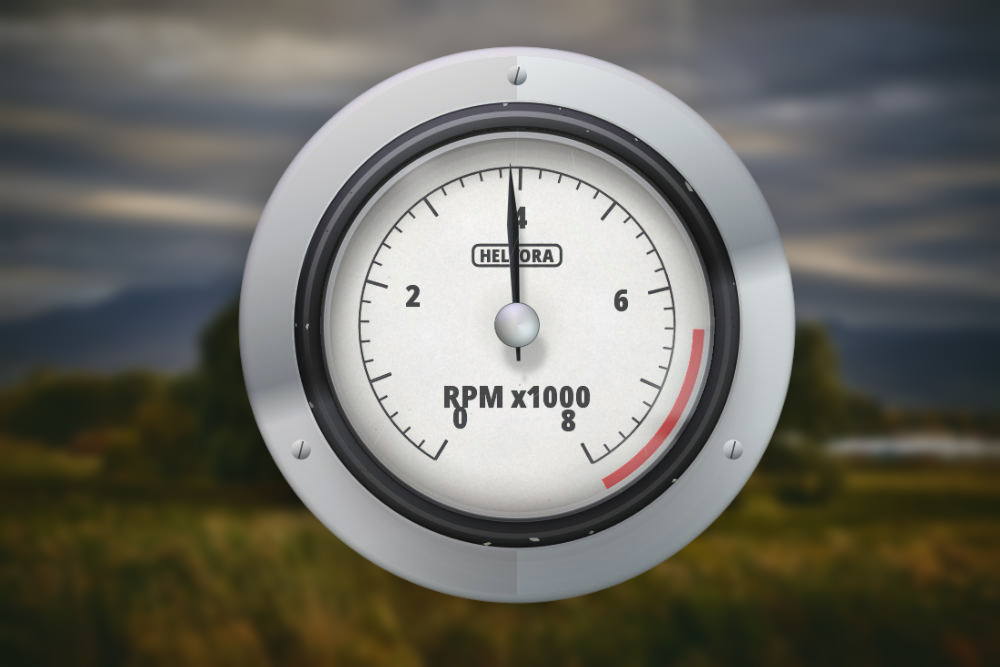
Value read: 3900rpm
